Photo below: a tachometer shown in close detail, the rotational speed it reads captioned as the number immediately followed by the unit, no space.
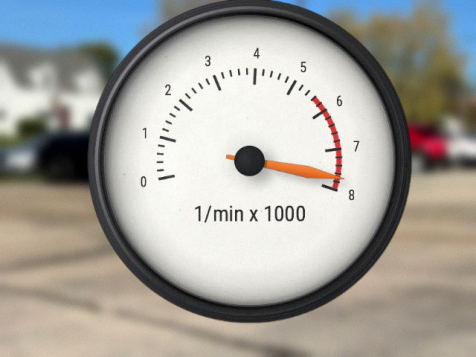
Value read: 7700rpm
